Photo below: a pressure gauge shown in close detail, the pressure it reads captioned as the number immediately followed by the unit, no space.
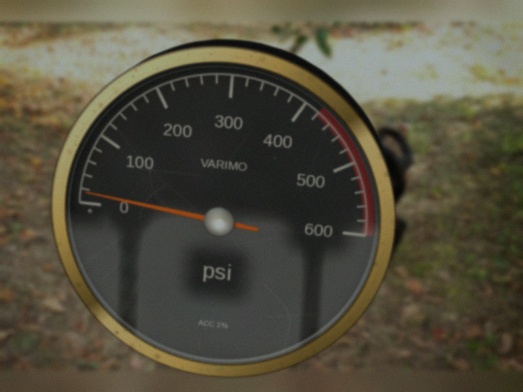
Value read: 20psi
